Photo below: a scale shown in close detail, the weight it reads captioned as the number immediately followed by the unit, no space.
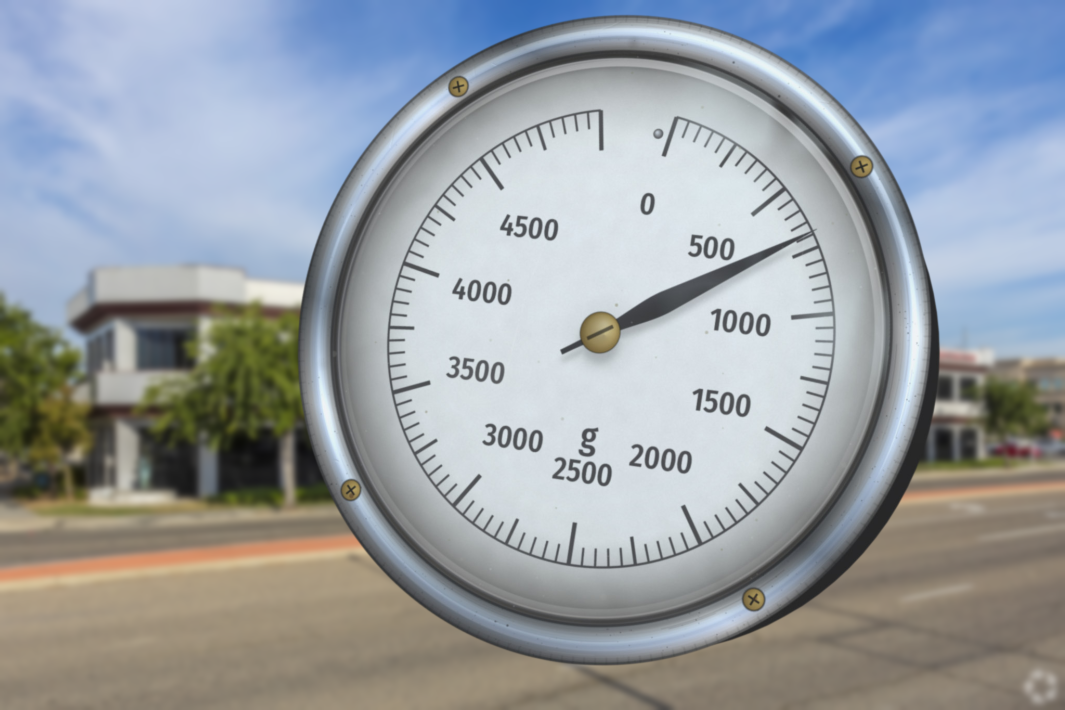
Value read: 700g
